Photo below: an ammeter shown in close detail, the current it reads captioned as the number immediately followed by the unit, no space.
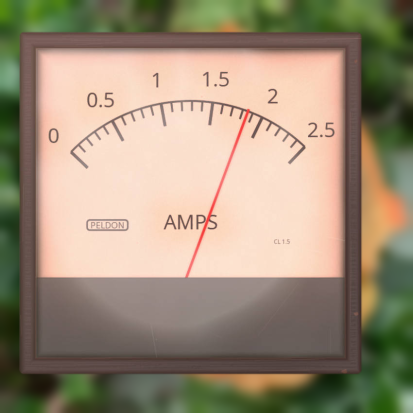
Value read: 1.85A
